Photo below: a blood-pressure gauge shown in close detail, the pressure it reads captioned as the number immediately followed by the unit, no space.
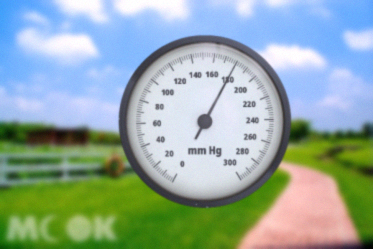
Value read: 180mmHg
